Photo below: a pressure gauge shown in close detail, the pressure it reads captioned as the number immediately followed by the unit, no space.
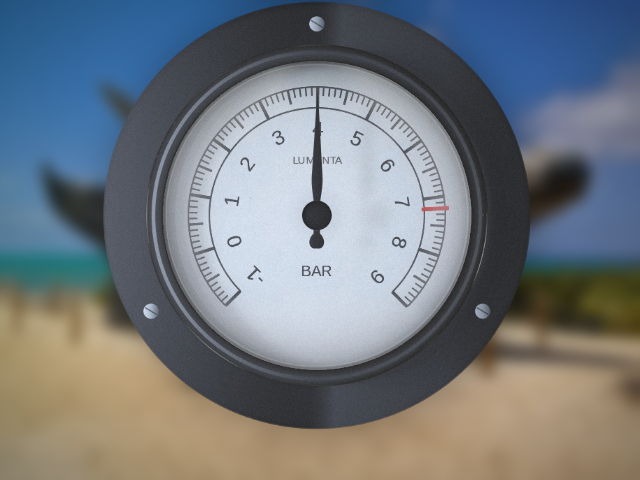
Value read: 4bar
